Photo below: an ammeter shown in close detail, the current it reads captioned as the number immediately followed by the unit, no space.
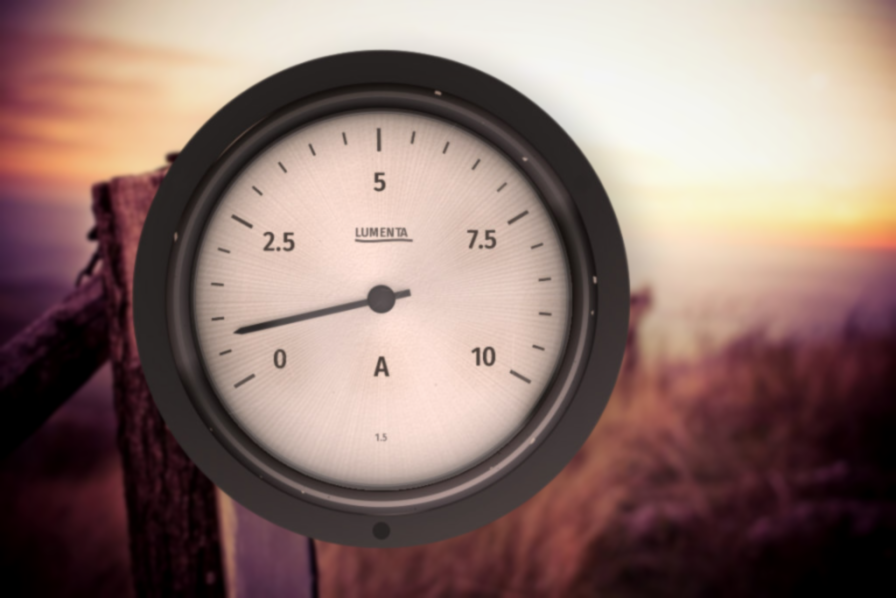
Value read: 0.75A
